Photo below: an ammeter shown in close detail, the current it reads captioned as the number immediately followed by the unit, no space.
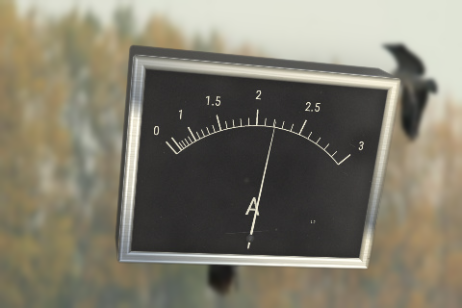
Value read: 2.2A
